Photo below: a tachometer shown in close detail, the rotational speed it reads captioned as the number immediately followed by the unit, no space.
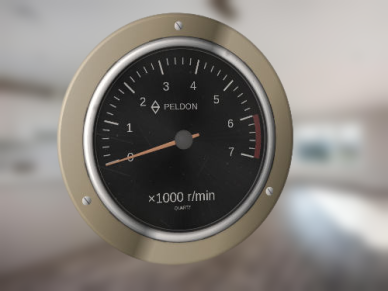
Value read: 0rpm
